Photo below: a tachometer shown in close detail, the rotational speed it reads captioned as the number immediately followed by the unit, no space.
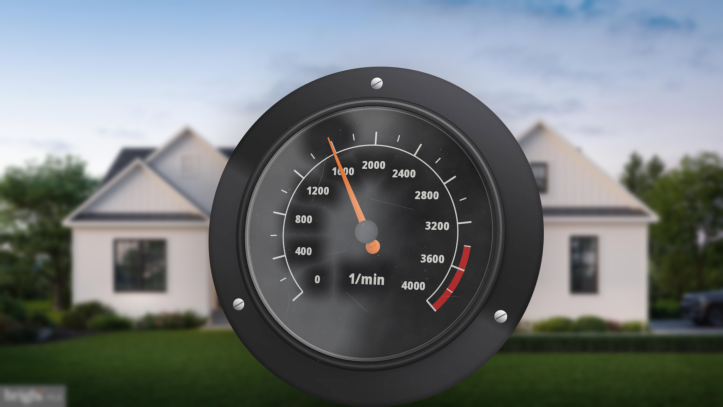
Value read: 1600rpm
